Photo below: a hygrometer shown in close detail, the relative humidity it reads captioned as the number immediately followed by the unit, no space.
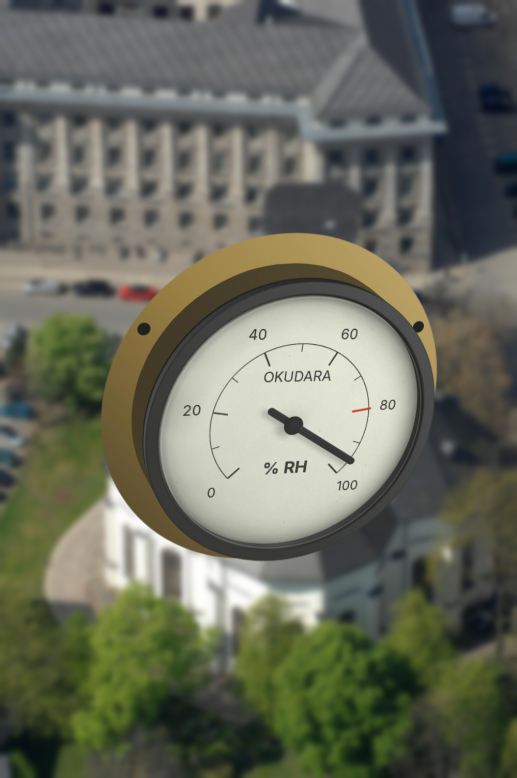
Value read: 95%
